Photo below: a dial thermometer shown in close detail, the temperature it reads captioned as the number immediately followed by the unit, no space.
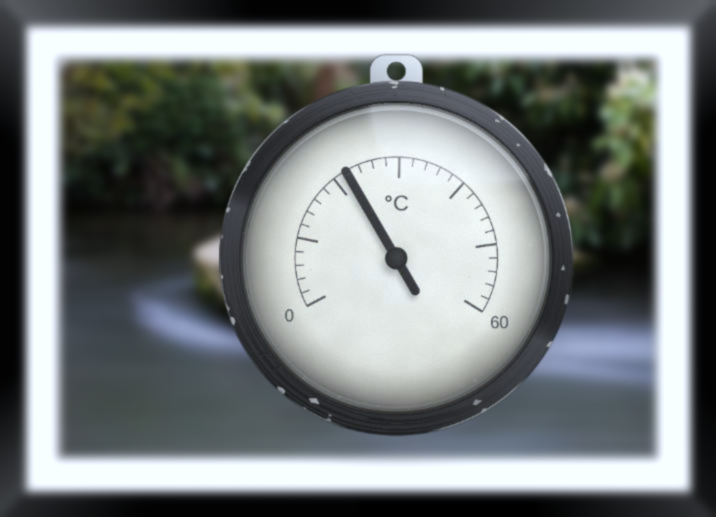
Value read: 22°C
